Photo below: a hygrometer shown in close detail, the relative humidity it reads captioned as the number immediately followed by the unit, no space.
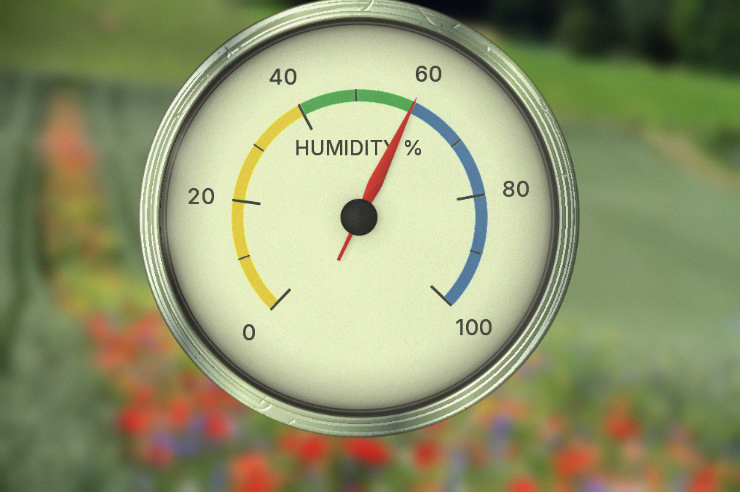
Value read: 60%
